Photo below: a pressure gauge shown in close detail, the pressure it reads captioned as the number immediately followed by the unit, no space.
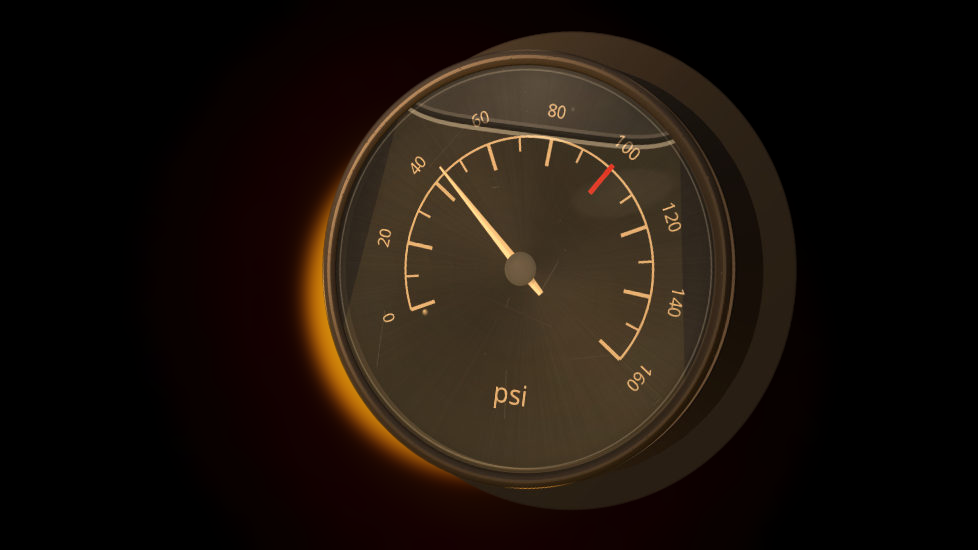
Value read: 45psi
